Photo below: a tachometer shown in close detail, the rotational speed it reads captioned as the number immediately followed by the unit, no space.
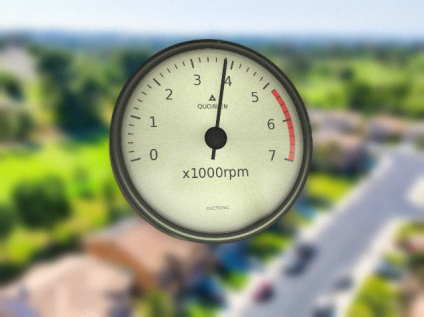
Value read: 3800rpm
